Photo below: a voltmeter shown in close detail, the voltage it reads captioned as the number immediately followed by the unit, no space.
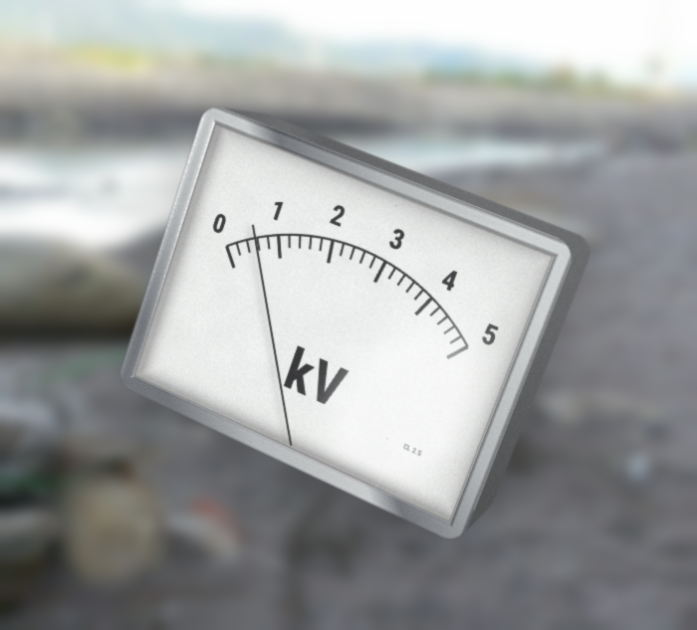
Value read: 0.6kV
